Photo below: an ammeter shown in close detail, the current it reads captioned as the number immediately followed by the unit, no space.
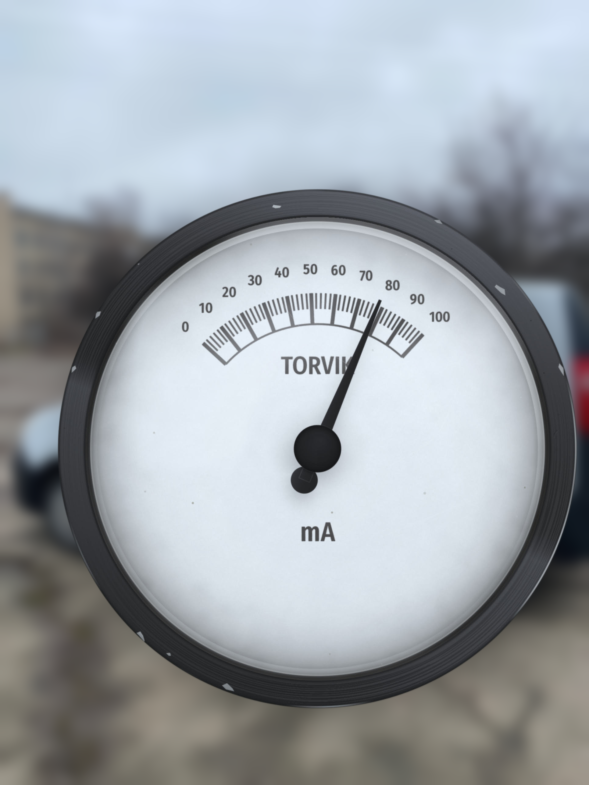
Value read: 78mA
